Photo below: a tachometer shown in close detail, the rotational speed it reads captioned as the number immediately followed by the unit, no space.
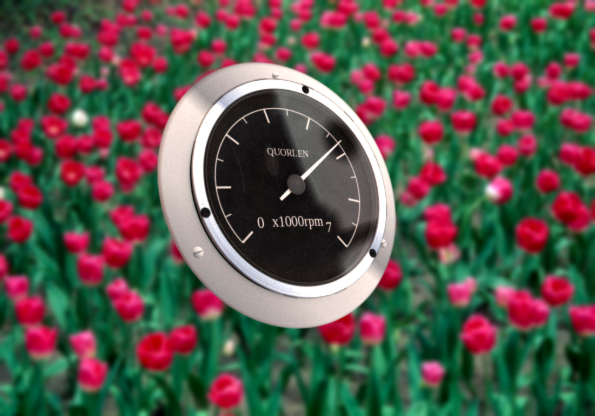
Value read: 4750rpm
